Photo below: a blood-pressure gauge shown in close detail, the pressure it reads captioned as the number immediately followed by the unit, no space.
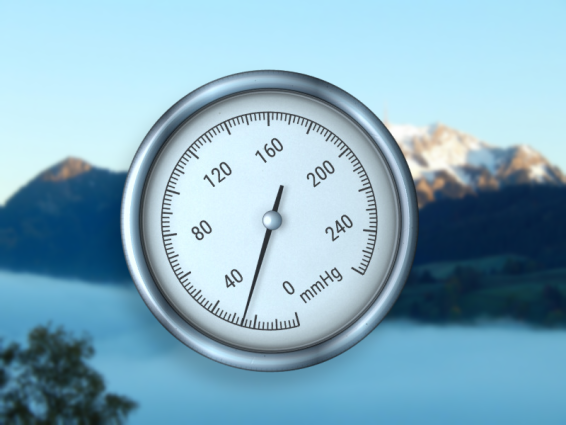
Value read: 26mmHg
